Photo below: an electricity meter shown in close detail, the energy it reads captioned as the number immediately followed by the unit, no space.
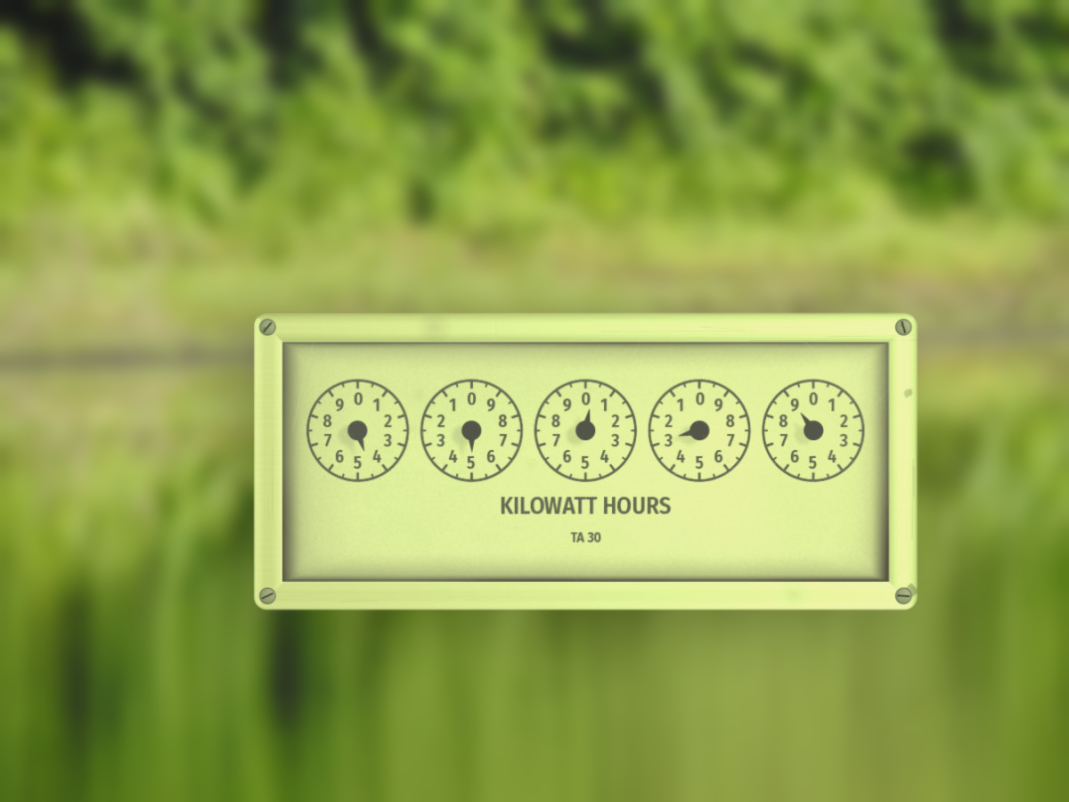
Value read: 45029kWh
